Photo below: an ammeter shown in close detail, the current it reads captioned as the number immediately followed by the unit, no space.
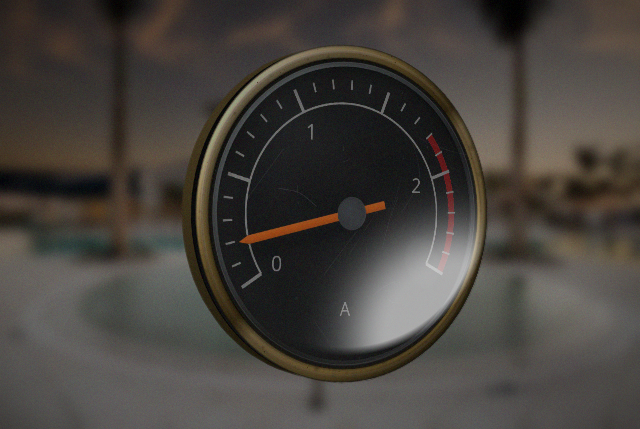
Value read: 0.2A
